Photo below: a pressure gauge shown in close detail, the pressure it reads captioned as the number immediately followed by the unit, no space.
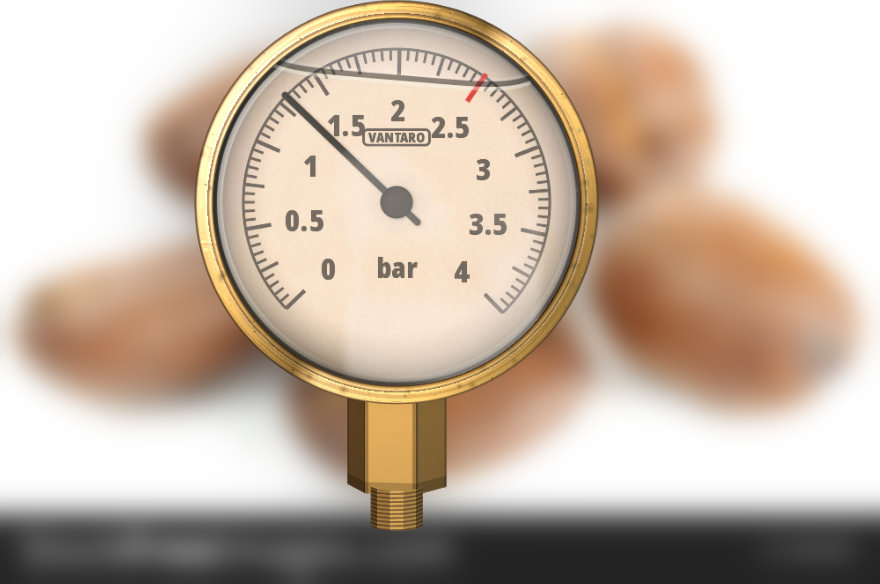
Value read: 1.3bar
